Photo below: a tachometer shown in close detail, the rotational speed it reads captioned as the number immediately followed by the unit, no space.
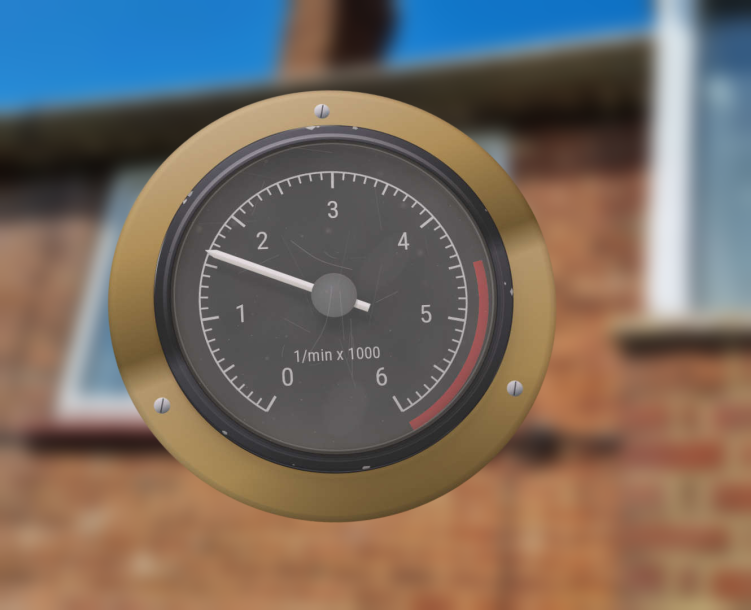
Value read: 1600rpm
